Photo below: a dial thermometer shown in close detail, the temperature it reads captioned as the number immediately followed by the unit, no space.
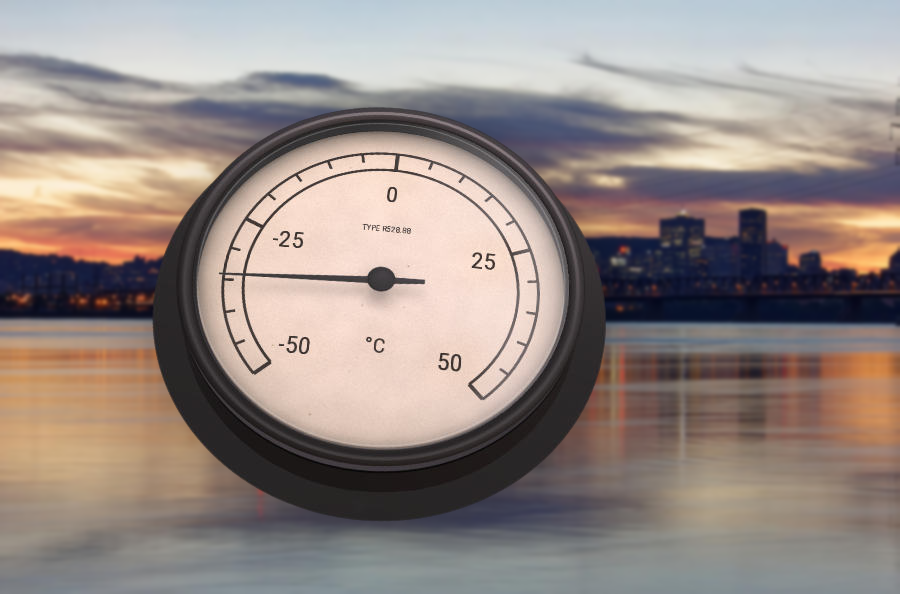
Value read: -35°C
